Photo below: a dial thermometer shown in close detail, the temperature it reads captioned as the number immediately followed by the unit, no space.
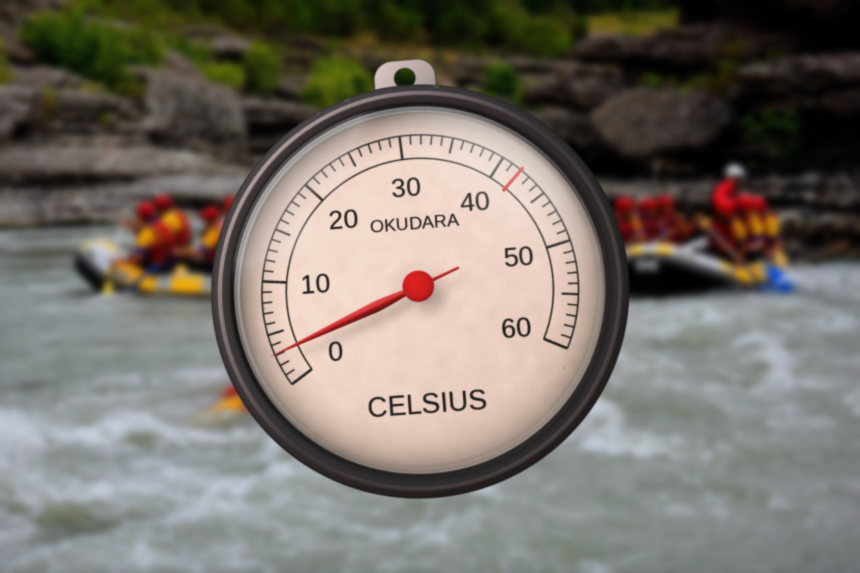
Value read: 3°C
